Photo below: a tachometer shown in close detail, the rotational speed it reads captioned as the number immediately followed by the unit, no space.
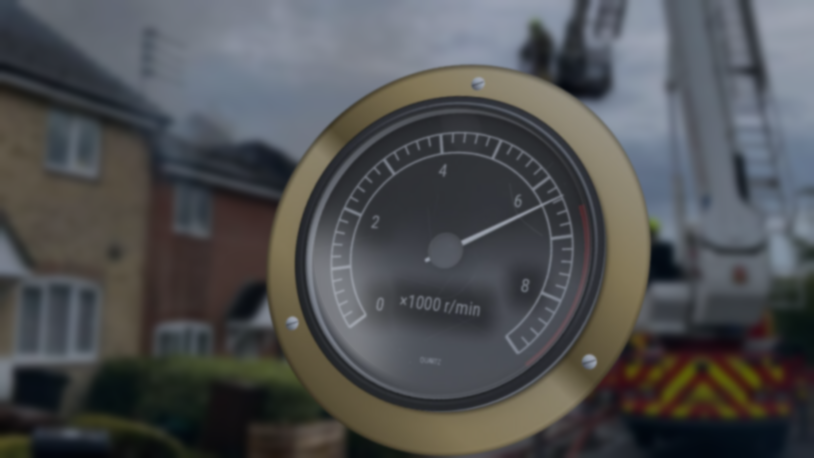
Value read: 6400rpm
